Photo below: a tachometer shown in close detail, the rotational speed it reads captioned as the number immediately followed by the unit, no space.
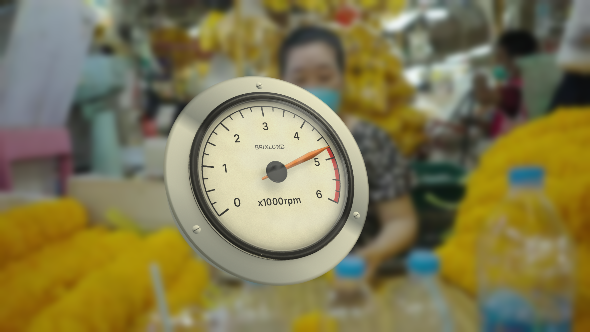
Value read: 4750rpm
